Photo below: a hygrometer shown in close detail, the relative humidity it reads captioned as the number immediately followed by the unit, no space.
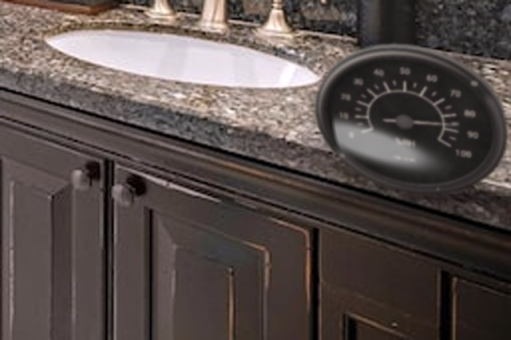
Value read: 85%
